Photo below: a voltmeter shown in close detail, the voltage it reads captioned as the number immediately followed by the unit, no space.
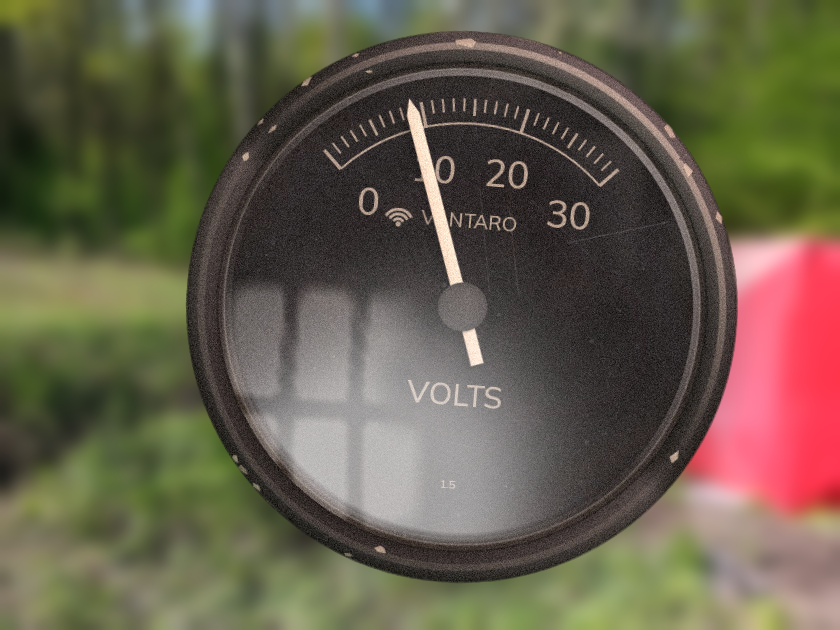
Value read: 9V
